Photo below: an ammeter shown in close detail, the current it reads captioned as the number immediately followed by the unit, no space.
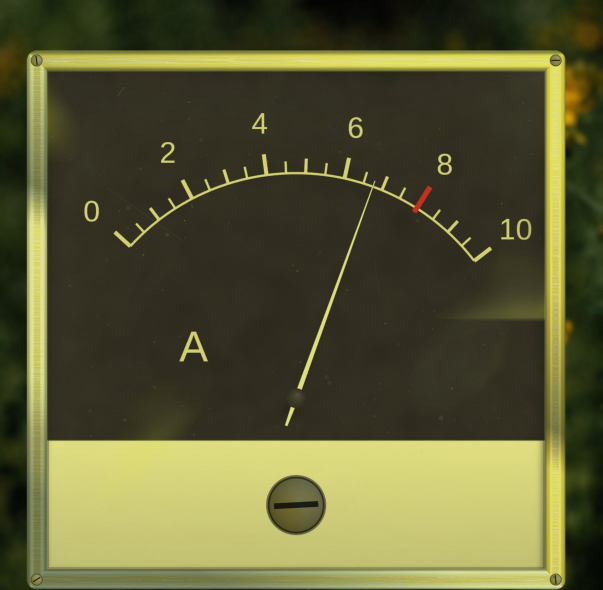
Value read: 6.75A
